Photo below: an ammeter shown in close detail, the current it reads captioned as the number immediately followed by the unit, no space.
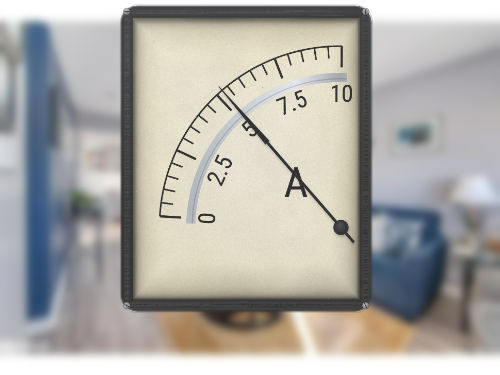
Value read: 5.25A
